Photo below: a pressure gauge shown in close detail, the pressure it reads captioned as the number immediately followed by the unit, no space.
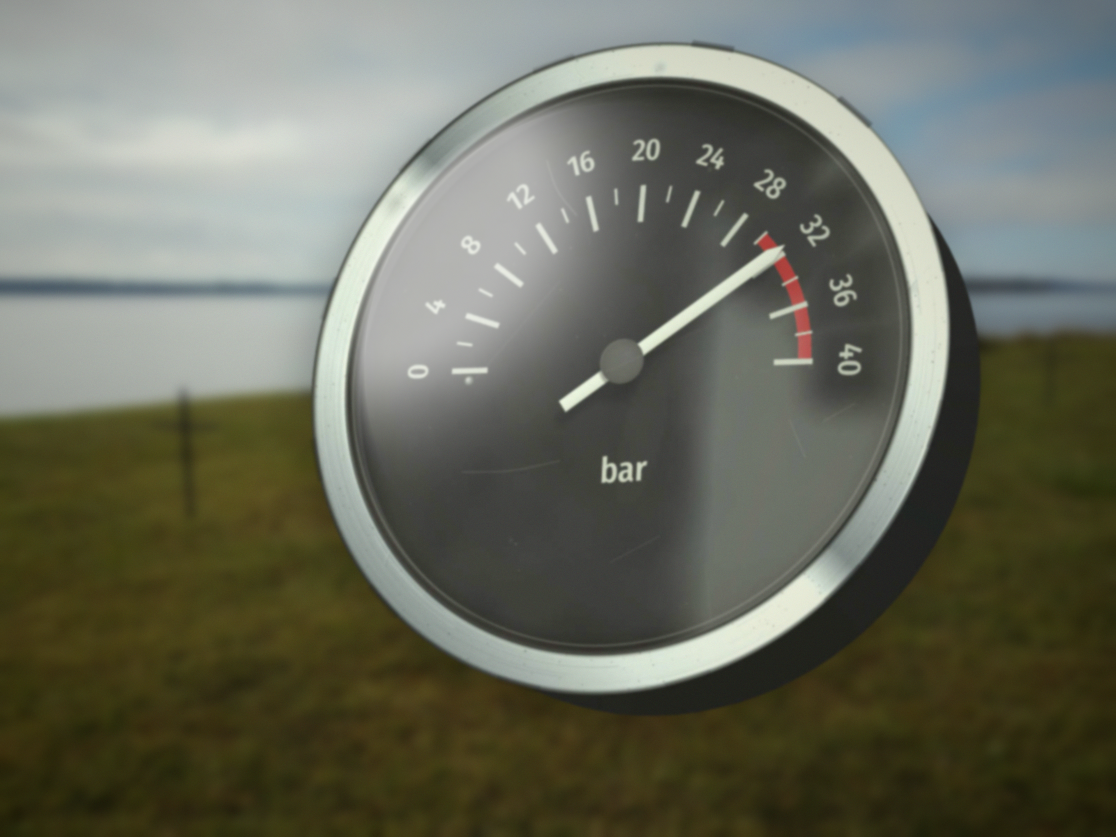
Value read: 32bar
